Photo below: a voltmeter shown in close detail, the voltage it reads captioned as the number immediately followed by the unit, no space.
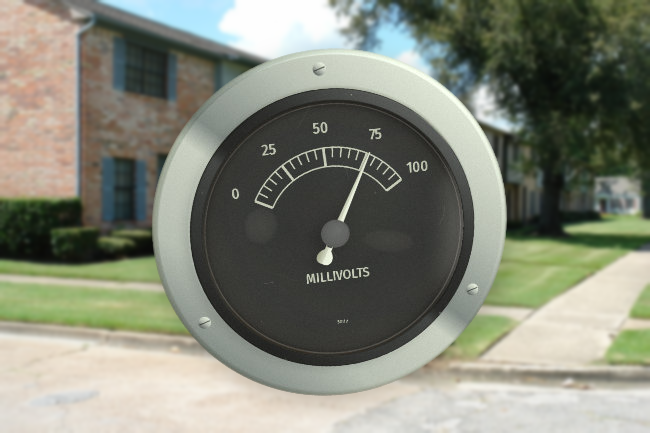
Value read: 75mV
